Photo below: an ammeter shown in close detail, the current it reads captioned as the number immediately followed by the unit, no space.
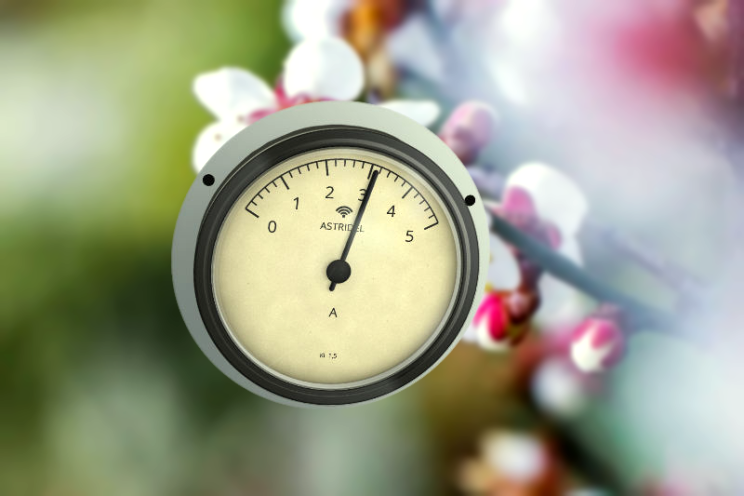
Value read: 3.1A
